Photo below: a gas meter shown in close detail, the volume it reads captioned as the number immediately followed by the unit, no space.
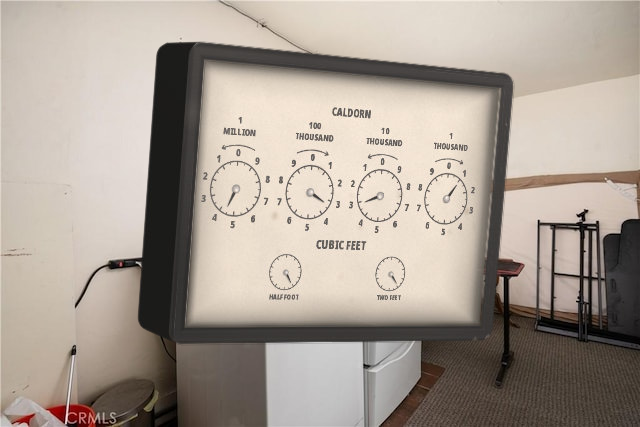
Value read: 433100ft³
